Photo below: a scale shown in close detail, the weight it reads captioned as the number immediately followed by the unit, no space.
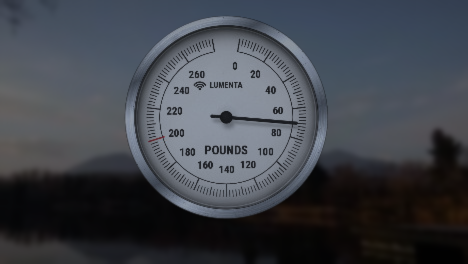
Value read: 70lb
